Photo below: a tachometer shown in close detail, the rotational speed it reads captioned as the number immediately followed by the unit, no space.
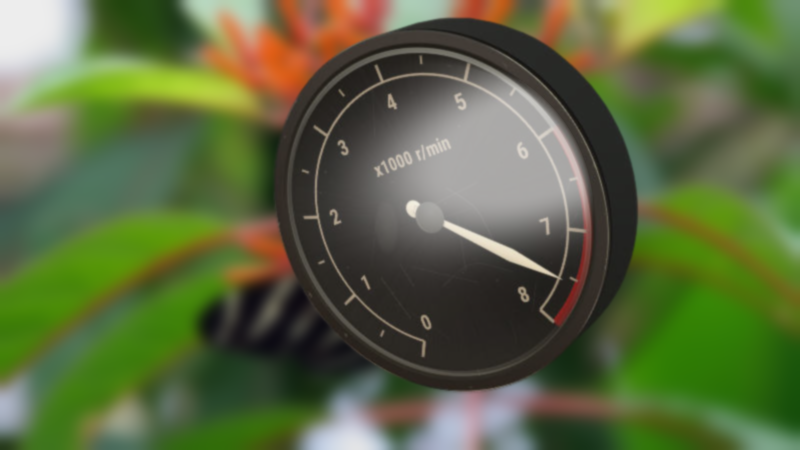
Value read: 7500rpm
